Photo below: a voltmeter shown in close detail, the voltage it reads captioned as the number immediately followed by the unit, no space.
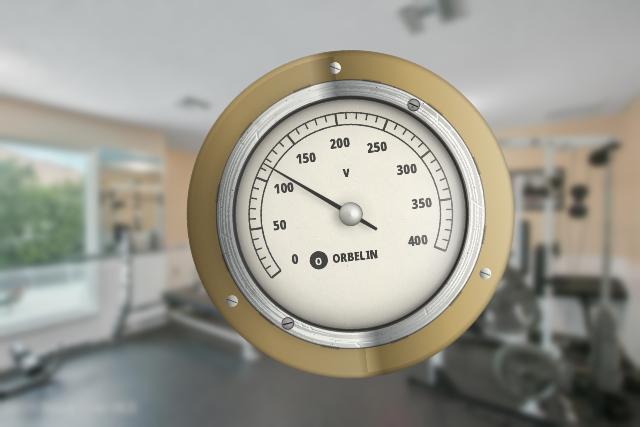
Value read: 115V
